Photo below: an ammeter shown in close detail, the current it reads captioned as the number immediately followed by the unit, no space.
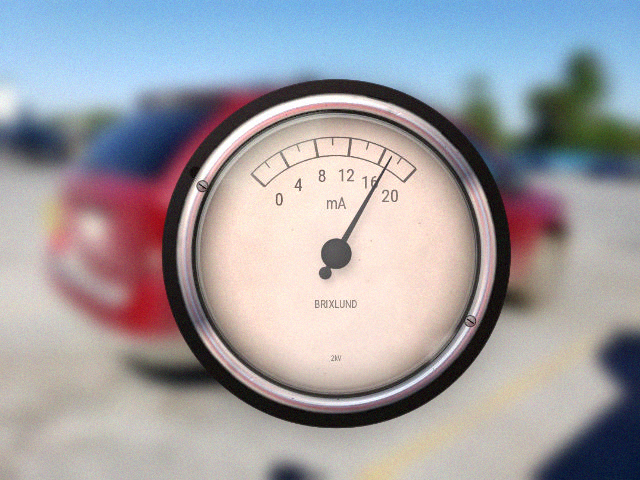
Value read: 17mA
